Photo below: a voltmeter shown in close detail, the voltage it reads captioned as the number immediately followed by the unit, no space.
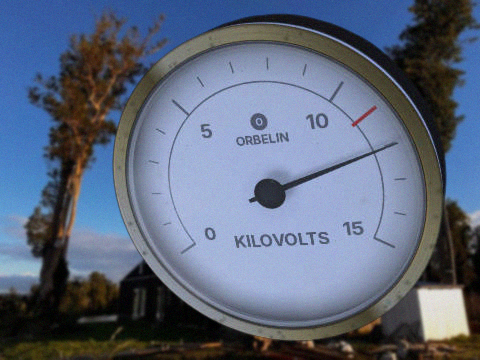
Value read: 12kV
